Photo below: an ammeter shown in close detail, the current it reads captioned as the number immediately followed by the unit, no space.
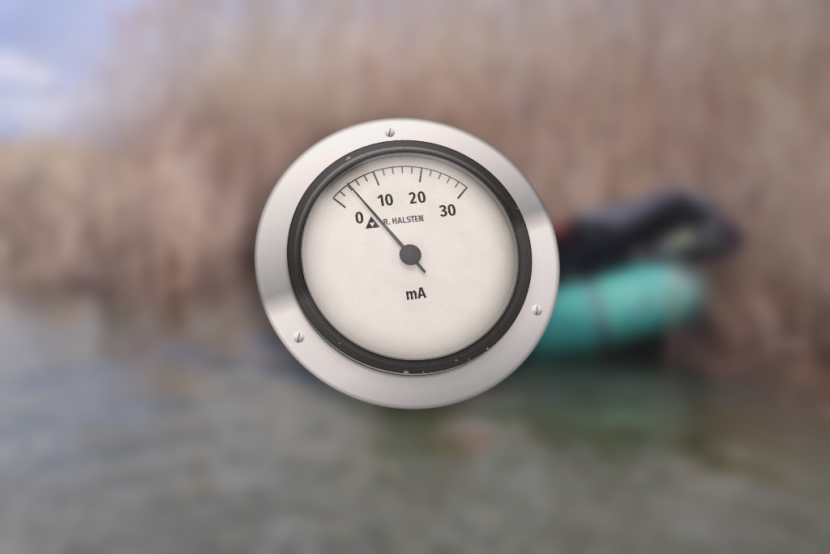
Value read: 4mA
